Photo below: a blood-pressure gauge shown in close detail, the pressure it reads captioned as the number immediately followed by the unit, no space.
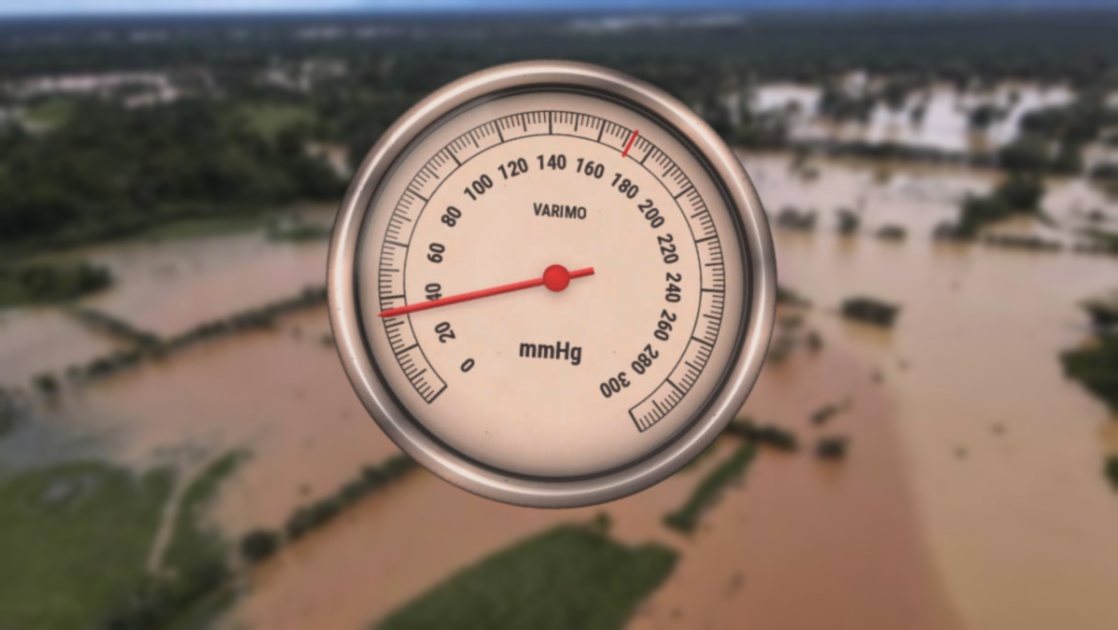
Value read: 34mmHg
